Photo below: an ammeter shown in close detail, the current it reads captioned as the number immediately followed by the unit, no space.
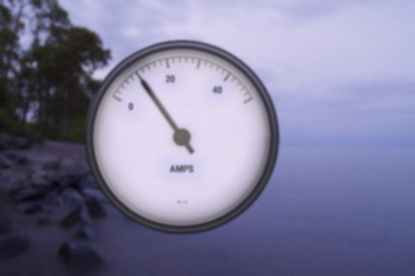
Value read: 10A
